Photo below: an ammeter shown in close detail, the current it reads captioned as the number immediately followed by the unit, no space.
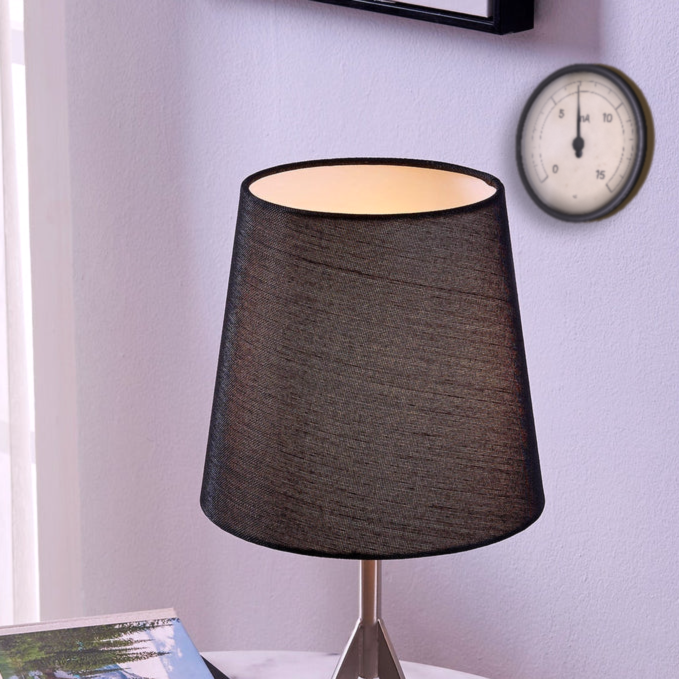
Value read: 7mA
